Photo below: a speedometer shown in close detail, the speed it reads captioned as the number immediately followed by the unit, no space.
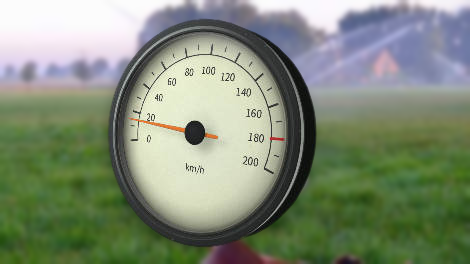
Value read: 15km/h
